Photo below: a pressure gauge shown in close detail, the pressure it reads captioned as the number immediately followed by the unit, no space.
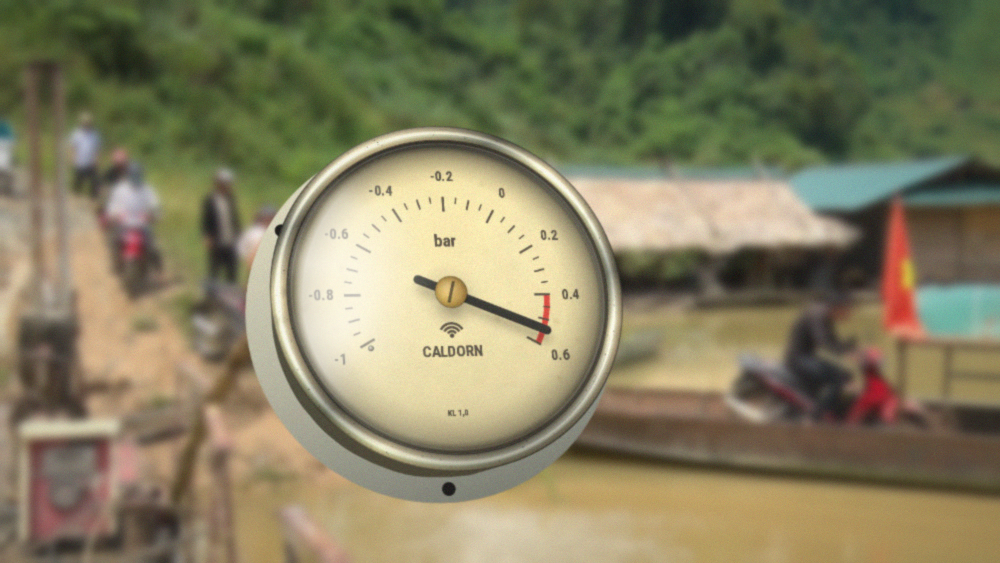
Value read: 0.55bar
